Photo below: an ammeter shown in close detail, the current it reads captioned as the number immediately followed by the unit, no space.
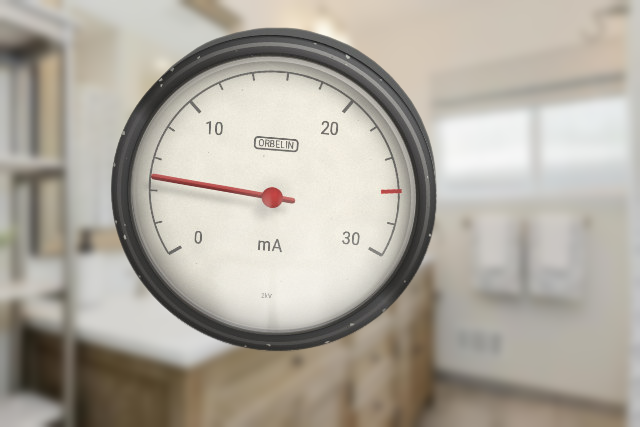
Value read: 5mA
